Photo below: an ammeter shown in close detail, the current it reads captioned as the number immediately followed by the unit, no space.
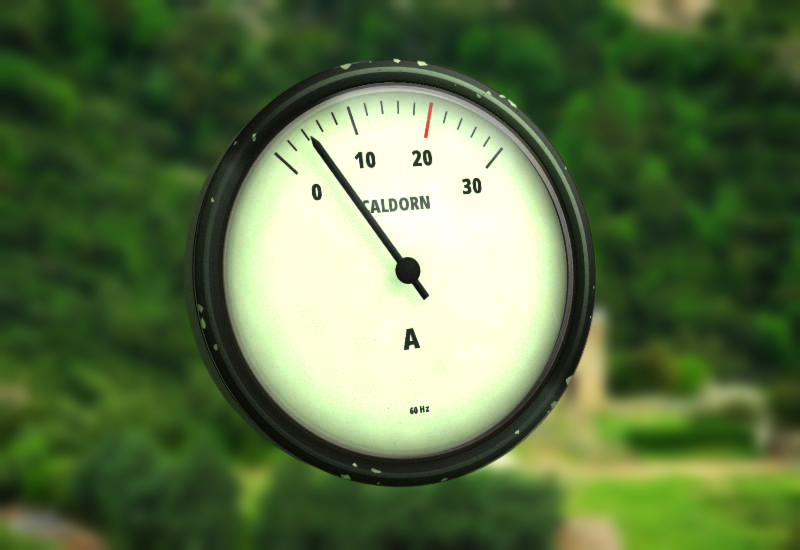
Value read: 4A
